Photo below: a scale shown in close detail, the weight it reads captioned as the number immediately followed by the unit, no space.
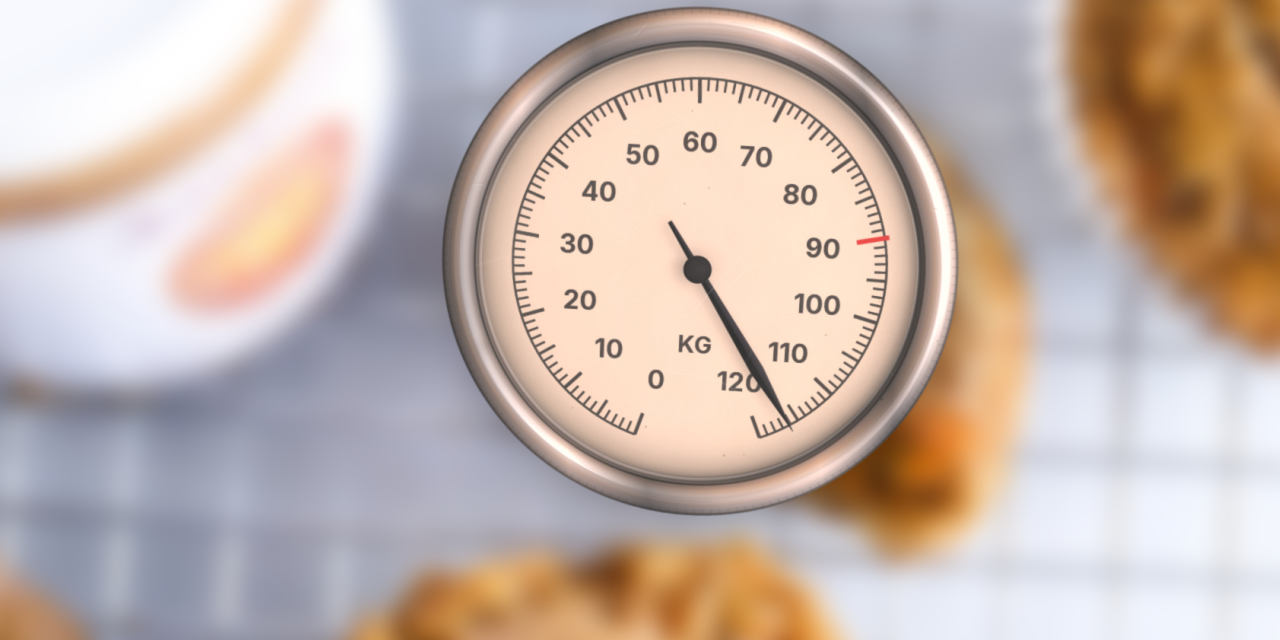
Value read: 116kg
